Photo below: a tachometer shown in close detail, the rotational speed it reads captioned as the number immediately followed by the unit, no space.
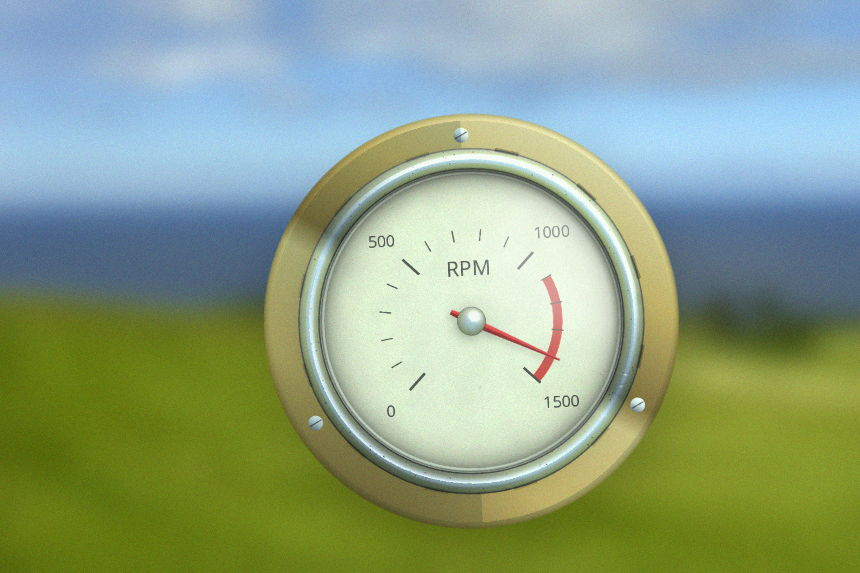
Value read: 1400rpm
